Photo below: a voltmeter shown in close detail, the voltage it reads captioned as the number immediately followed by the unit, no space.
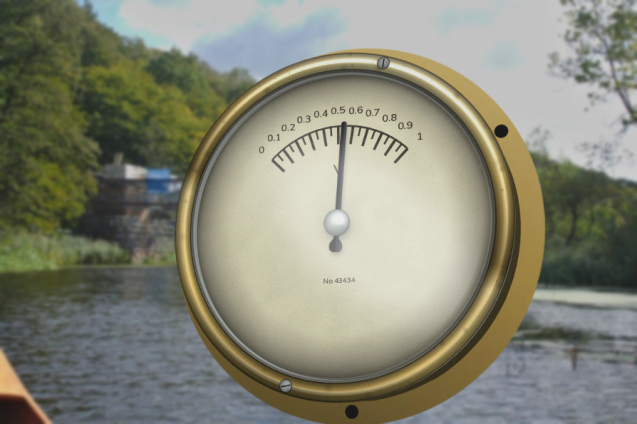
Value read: 0.55V
